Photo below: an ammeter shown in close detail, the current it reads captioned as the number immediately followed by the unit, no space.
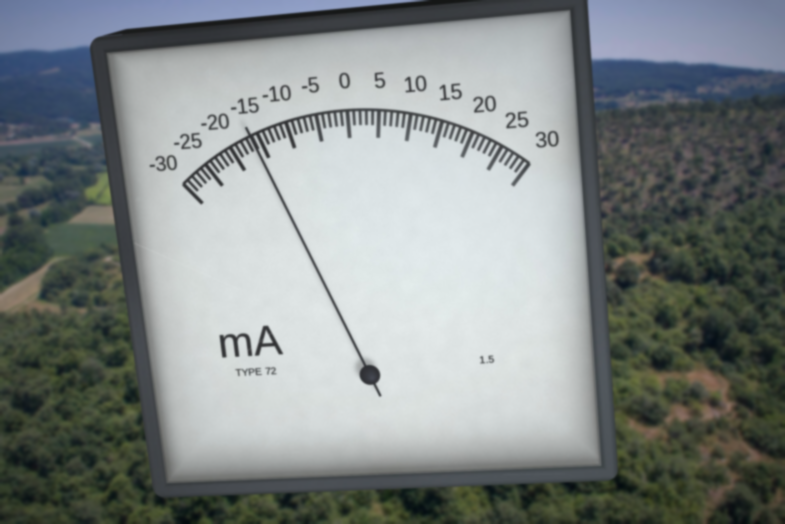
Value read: -16mA
